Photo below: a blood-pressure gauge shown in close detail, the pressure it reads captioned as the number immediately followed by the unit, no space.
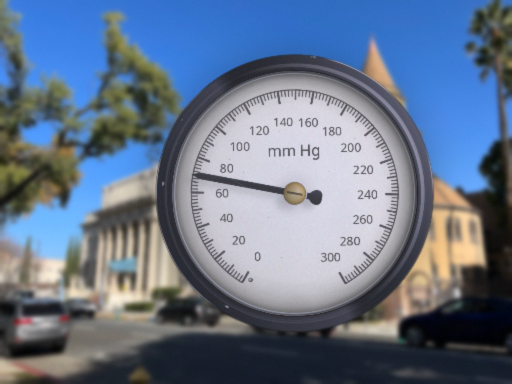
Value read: 70mmHg
